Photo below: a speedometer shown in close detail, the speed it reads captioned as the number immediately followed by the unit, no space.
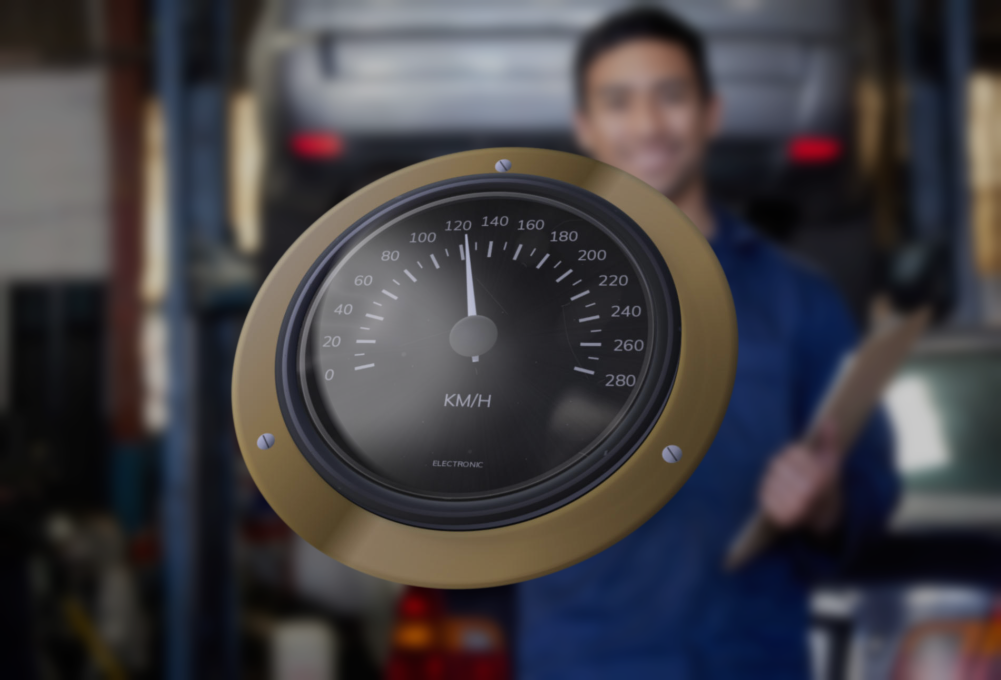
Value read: 125km/h
